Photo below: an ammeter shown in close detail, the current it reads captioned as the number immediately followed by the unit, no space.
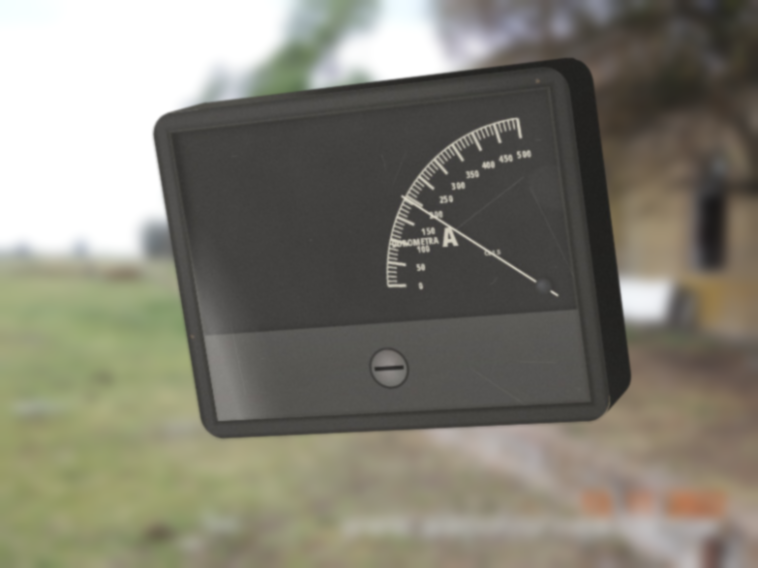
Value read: 200A
